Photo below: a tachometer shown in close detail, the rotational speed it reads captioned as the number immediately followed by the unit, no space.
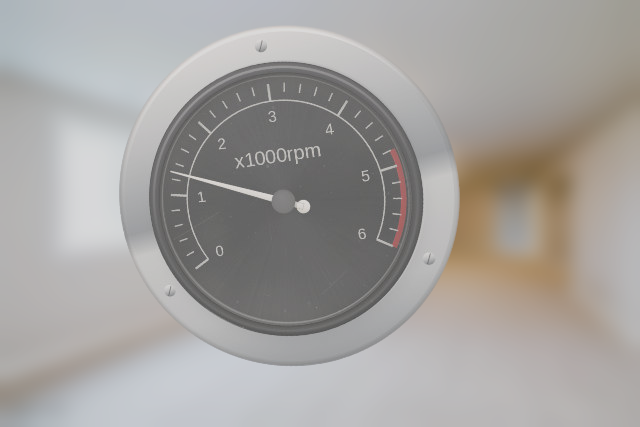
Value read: 1300rpm
